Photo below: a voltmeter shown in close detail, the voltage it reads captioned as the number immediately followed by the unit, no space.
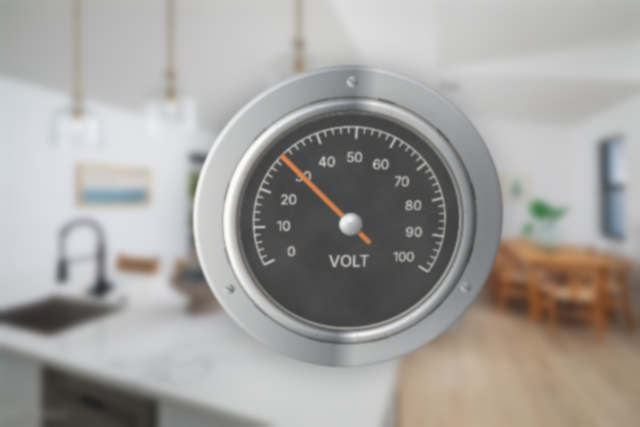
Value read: 30V
